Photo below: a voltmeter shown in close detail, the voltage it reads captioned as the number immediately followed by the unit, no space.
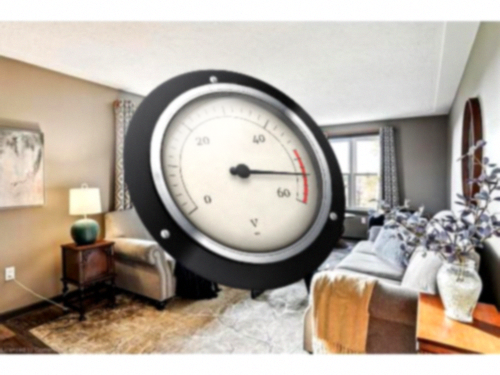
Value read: 54V
